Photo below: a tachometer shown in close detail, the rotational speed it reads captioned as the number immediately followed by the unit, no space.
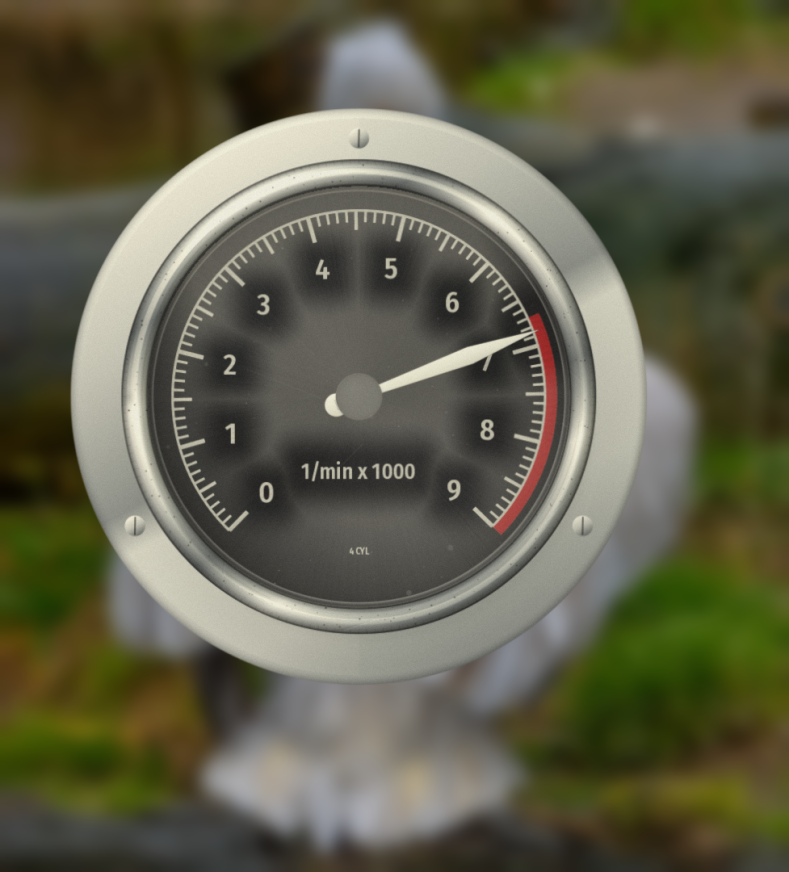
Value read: 6850rpm
